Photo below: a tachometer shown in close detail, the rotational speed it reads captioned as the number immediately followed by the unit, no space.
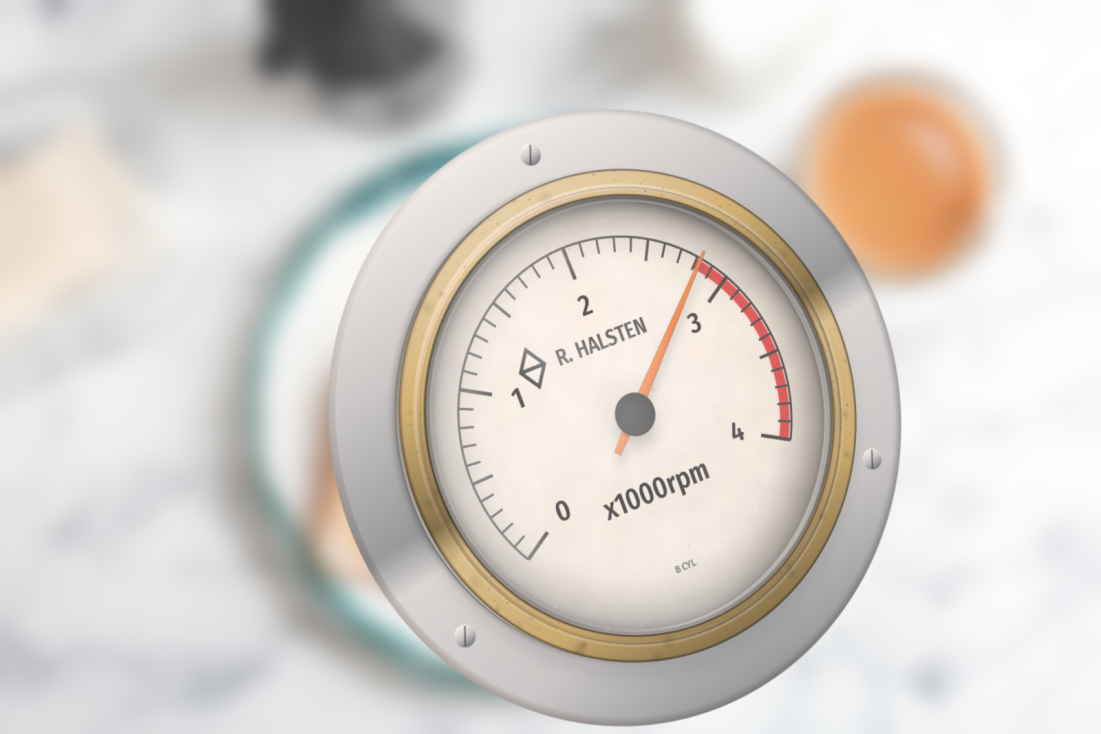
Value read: 2800rpm
